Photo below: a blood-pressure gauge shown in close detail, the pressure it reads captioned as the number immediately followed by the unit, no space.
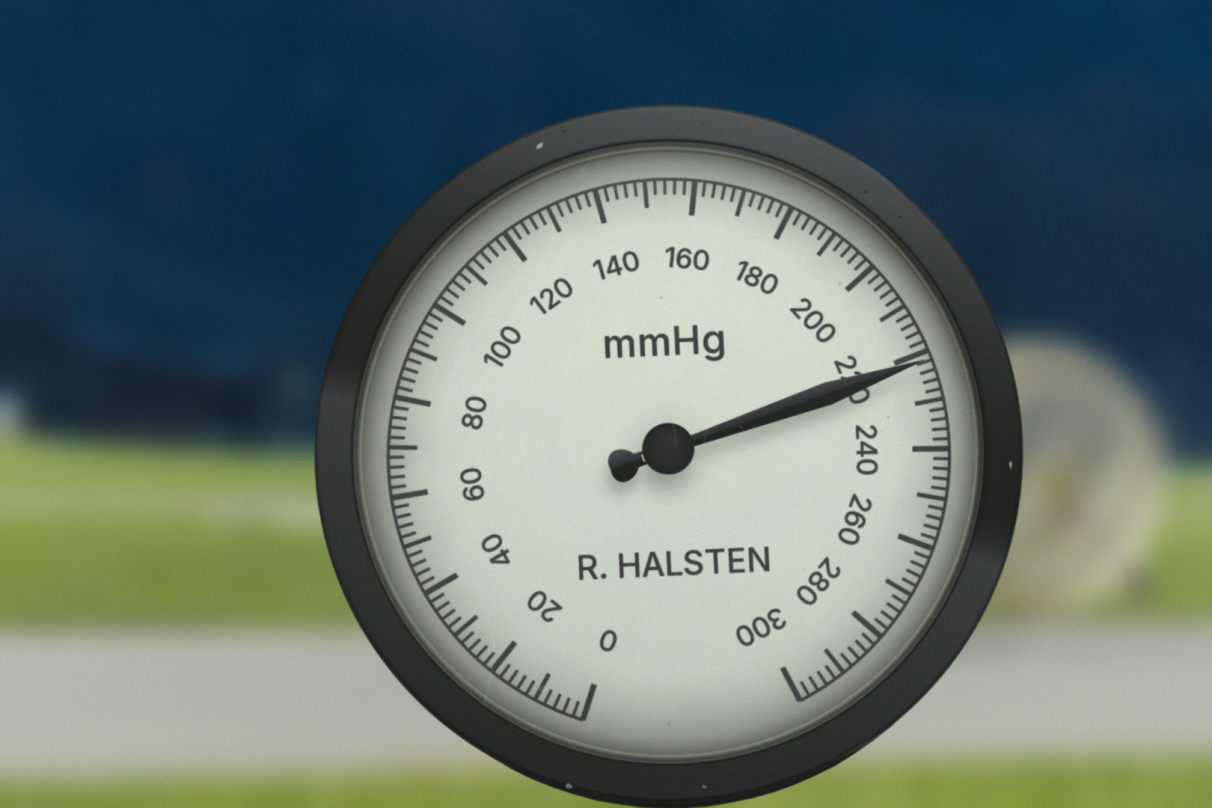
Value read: 222mmHg
